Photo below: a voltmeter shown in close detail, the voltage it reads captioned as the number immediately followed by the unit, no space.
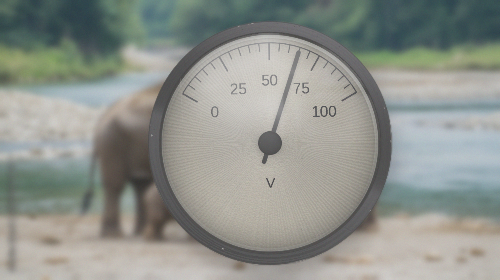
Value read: 65V
